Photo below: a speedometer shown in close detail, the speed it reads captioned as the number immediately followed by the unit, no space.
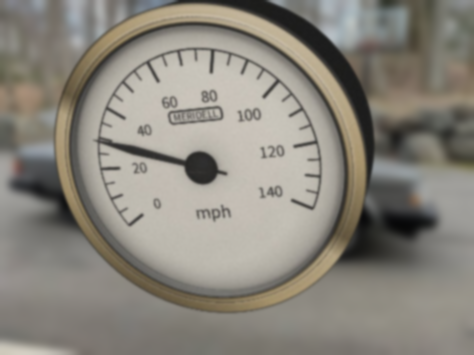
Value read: 30mph
